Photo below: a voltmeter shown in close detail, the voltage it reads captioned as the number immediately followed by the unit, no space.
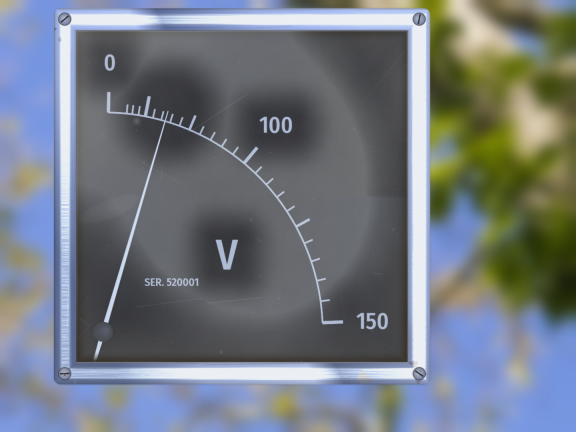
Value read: 62.5V
